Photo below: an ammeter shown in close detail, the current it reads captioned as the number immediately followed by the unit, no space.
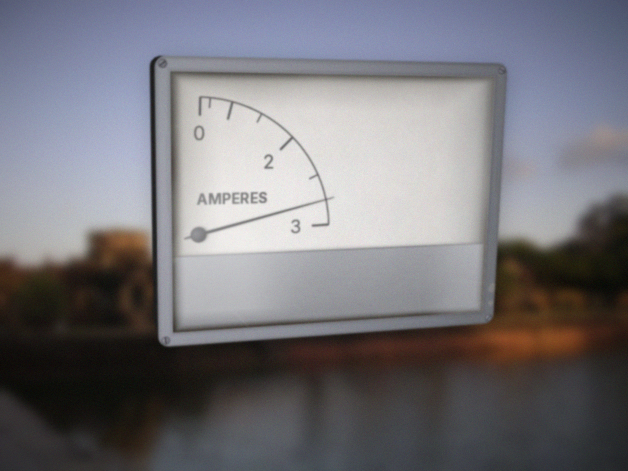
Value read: 2.75A
